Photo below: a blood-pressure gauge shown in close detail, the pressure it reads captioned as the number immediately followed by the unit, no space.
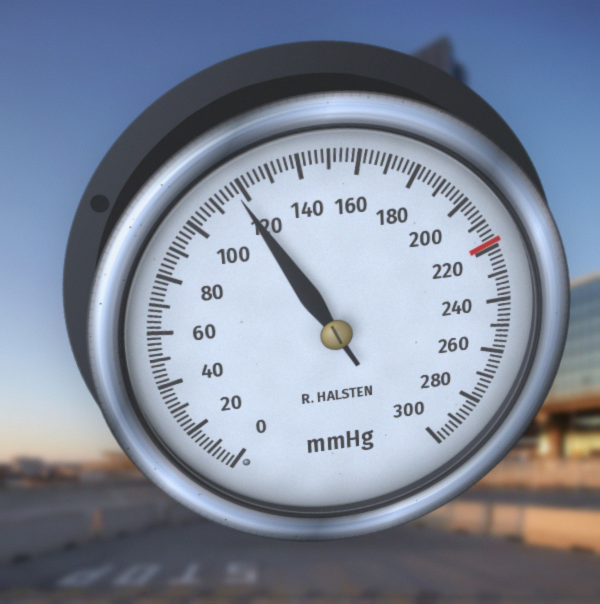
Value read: 118mmHg
